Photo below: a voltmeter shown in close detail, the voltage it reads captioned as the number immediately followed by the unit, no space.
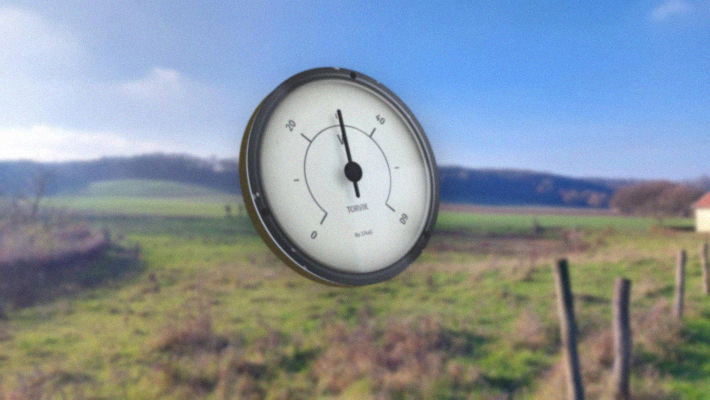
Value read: 30V
